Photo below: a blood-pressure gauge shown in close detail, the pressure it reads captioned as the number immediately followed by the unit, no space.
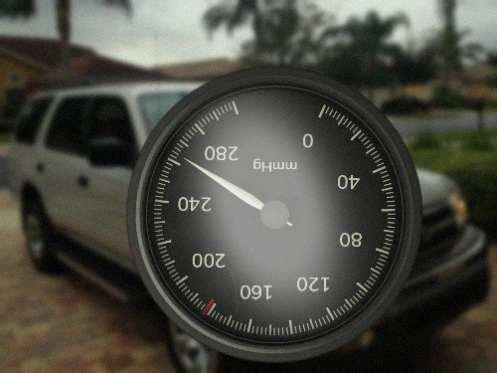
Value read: 264mmHg
